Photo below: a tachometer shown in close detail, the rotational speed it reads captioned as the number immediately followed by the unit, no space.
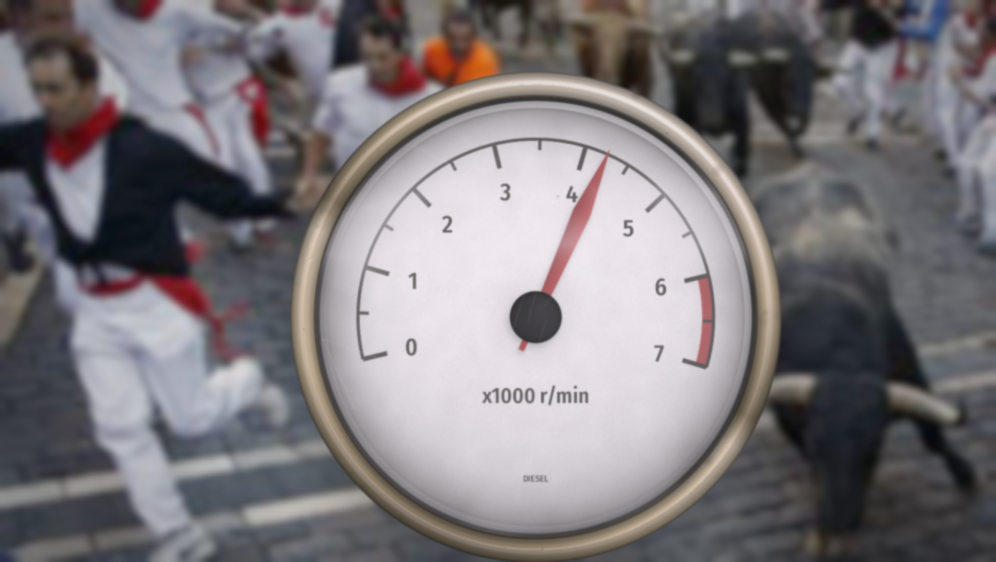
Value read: 4250rpm
